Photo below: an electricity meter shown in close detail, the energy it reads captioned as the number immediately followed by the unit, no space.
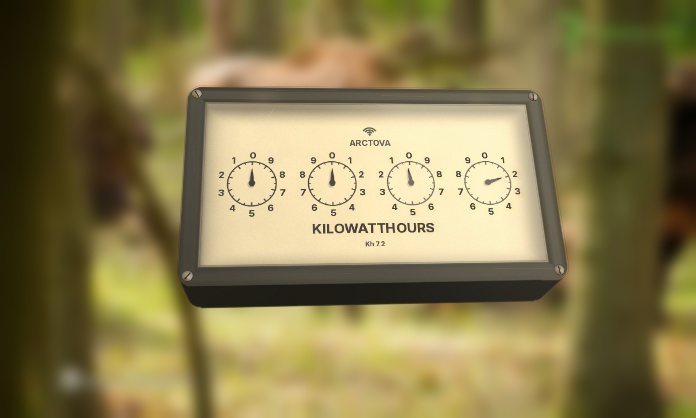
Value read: 2kWh
